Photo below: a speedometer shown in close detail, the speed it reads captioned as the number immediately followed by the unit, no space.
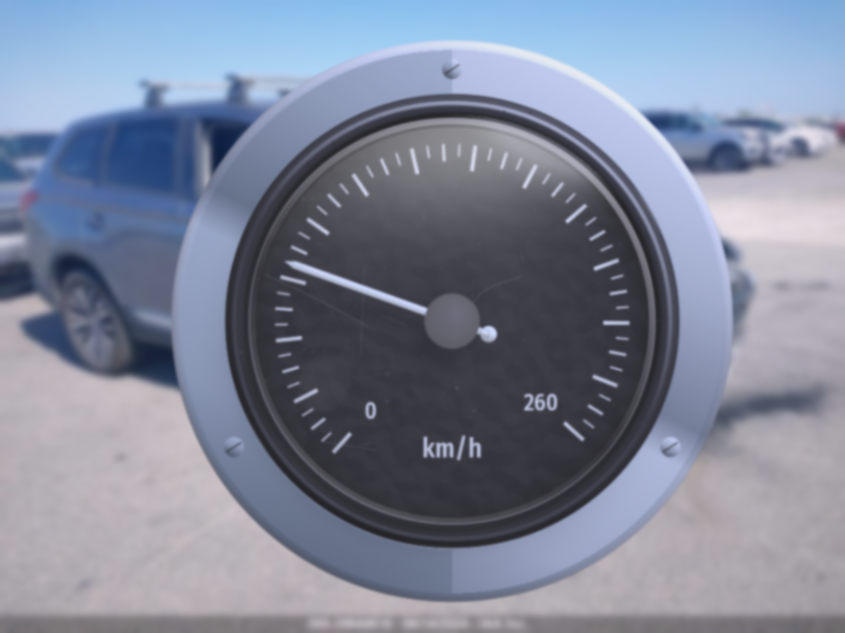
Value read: 65km/h
